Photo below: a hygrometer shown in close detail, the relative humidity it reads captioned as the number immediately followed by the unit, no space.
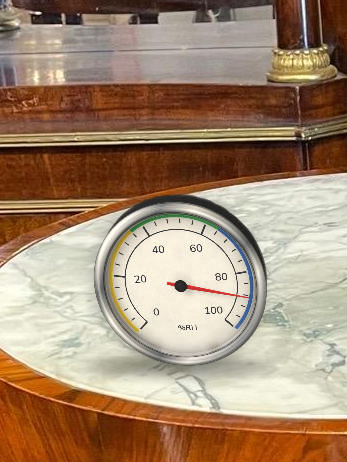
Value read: 88%
